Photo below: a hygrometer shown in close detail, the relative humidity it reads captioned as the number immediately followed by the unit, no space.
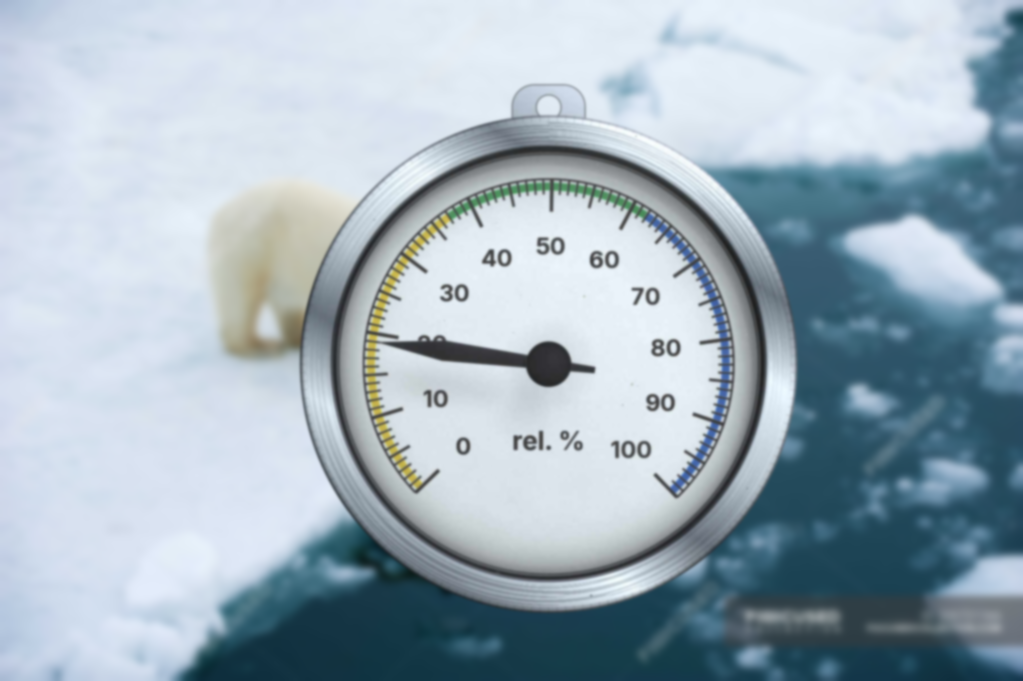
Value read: 19%
